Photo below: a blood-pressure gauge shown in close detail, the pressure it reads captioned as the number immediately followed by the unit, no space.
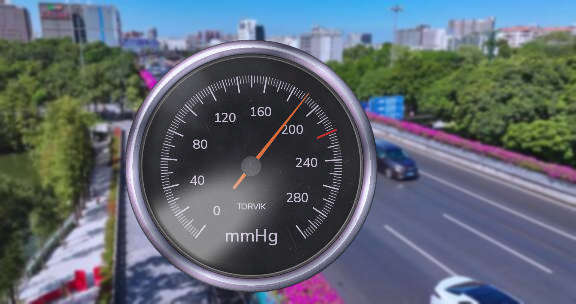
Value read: 190mmHg
